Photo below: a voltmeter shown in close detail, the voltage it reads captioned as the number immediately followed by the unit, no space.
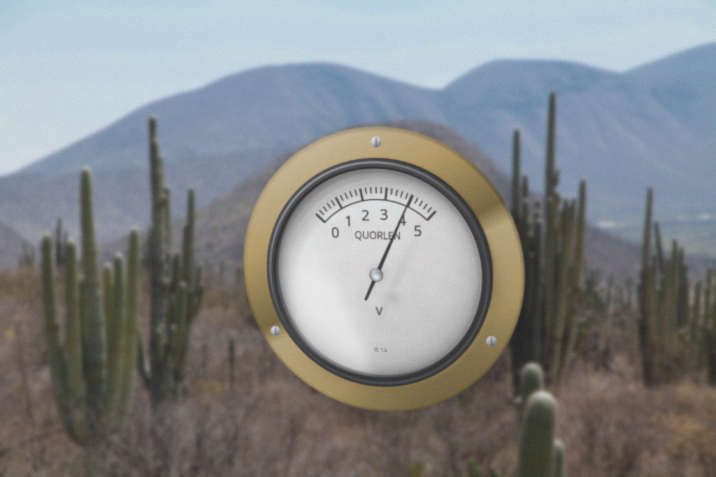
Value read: 4V
